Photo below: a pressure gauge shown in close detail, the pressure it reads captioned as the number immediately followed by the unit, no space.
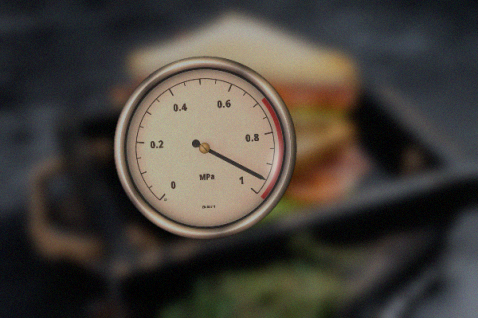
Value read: 0.95MPa
